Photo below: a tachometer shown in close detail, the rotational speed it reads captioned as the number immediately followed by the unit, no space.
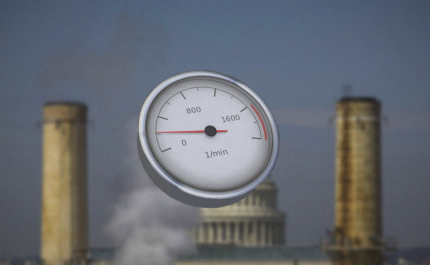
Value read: 200rpm
